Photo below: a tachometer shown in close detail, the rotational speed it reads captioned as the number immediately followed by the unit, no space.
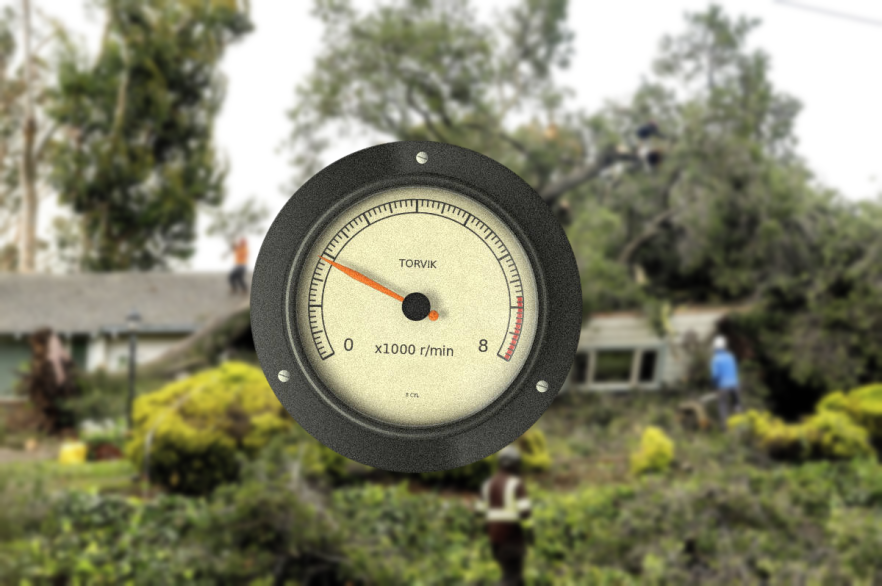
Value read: 1900rpm
